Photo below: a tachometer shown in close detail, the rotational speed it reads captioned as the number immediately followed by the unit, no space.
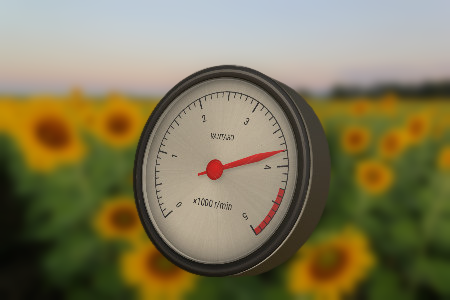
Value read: 3800rpm
